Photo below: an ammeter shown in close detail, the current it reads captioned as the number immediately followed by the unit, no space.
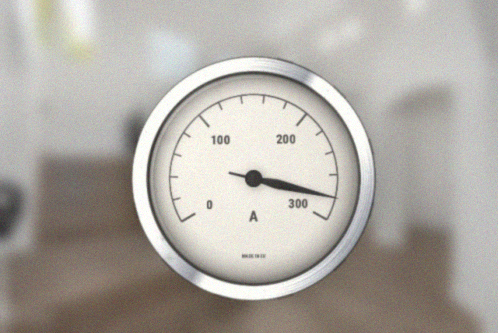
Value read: 280A
